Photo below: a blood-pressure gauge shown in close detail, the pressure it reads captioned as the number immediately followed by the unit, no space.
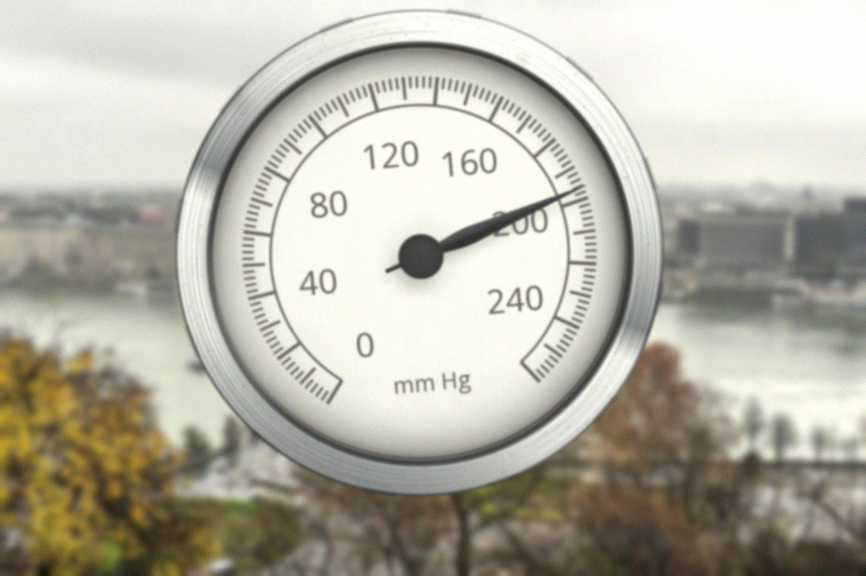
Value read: 196mmHg
